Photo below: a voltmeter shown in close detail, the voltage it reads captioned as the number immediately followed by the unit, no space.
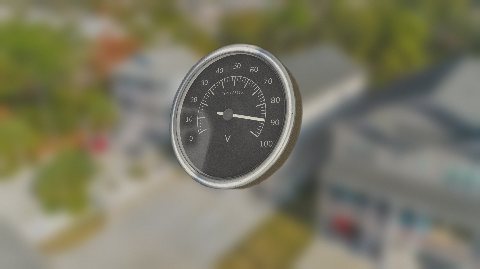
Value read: 90V
